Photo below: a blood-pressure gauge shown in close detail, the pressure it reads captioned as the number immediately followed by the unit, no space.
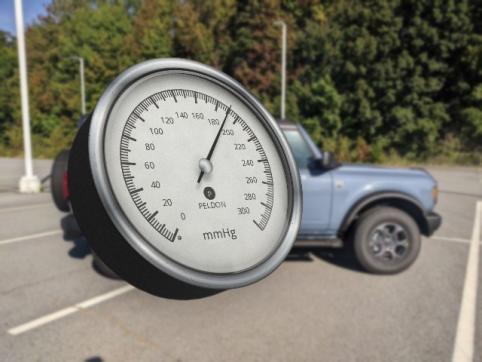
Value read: 190mmHg
